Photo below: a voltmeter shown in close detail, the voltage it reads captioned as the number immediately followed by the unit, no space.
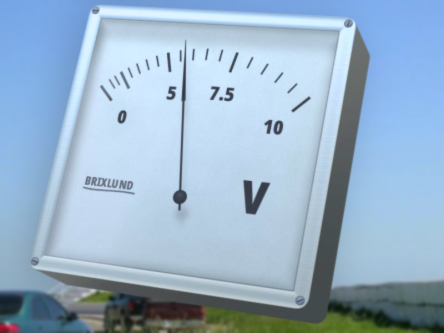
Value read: 5.75V
